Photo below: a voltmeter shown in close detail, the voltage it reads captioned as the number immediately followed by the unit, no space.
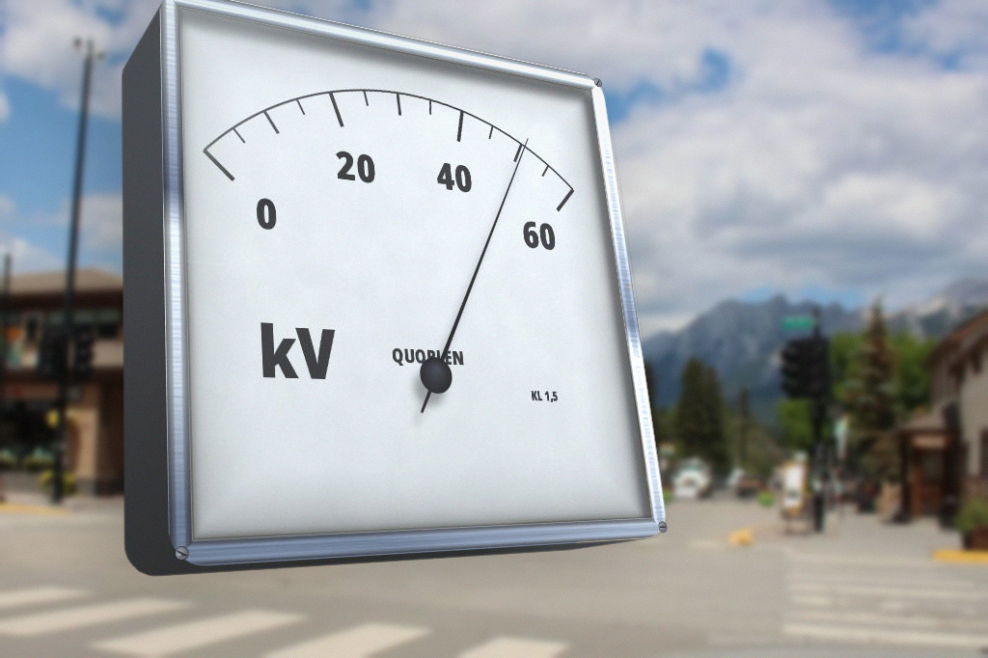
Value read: 50kV
